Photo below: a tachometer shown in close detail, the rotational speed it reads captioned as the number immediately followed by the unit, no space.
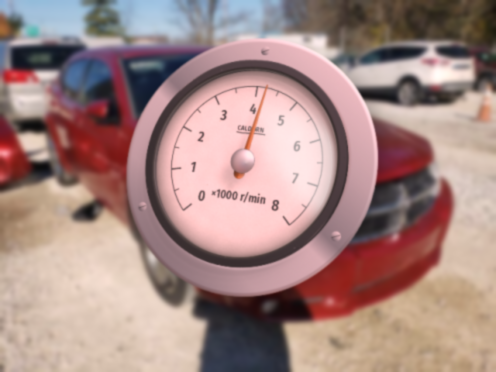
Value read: 4250rpm
